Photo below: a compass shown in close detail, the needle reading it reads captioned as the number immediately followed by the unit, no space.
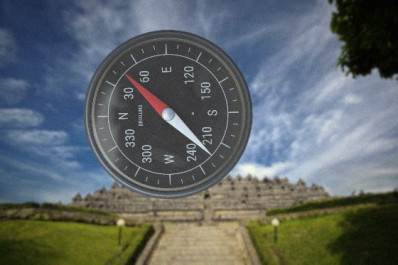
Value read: 45°
